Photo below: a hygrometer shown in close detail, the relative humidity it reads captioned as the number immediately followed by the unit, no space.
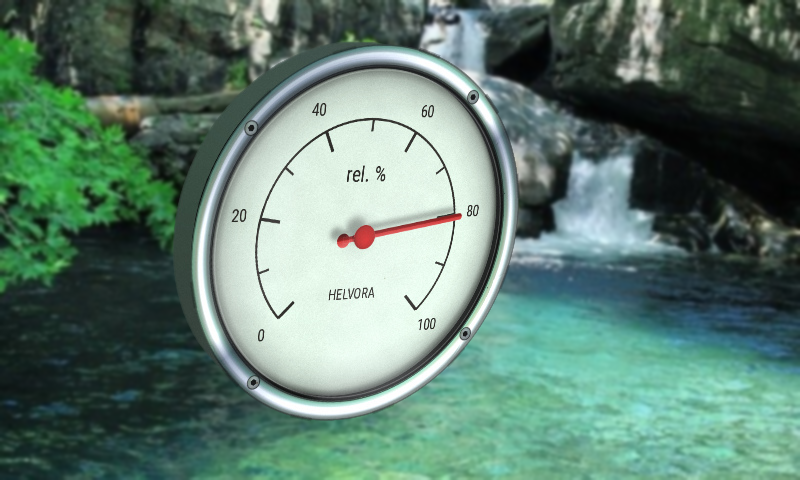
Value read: 80%
